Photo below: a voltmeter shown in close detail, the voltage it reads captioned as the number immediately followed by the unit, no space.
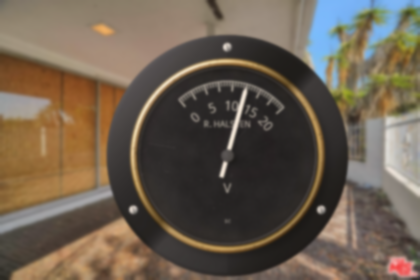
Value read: 12.5V
